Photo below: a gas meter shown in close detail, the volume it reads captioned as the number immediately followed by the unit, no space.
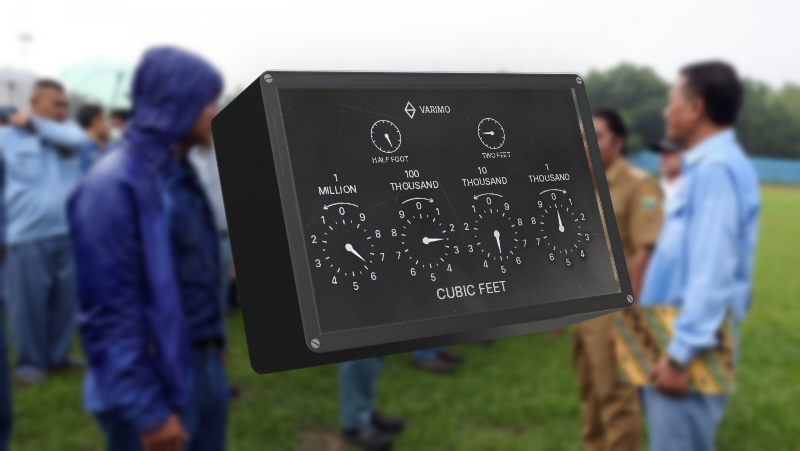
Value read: 625000ft³
